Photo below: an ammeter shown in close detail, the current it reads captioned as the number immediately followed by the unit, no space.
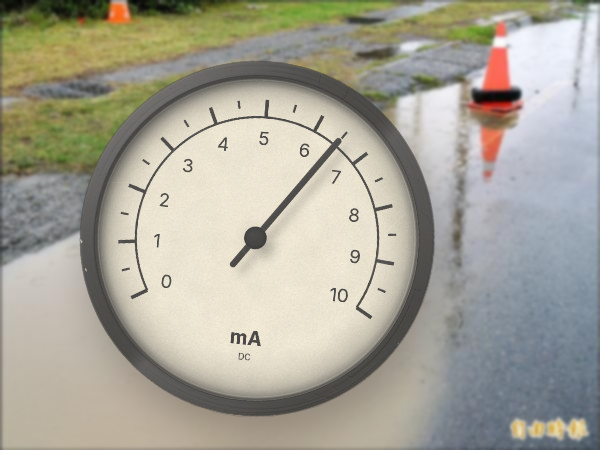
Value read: 6.5mA
